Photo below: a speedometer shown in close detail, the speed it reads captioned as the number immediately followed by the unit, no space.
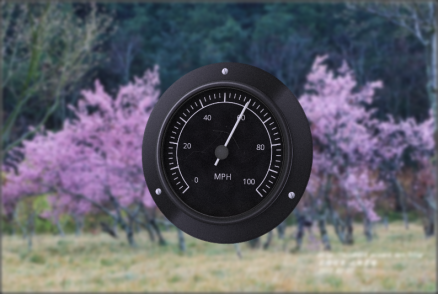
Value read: 60mph
